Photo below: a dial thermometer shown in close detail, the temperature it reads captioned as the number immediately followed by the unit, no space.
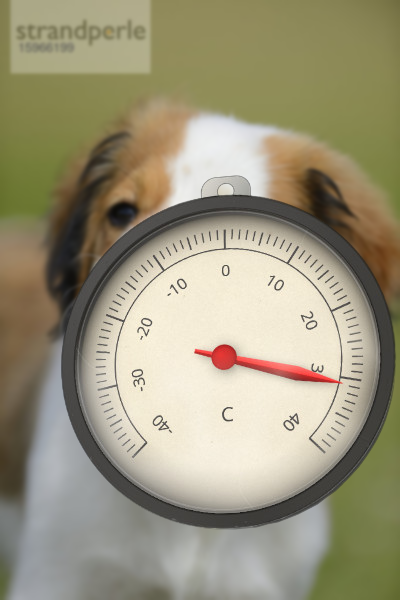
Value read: 31°C
